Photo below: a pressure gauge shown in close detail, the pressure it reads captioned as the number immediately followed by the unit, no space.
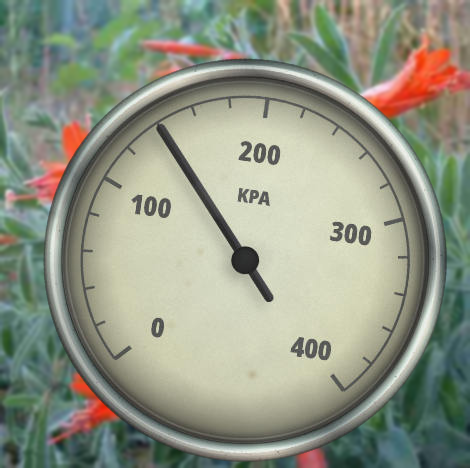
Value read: 140kPa
